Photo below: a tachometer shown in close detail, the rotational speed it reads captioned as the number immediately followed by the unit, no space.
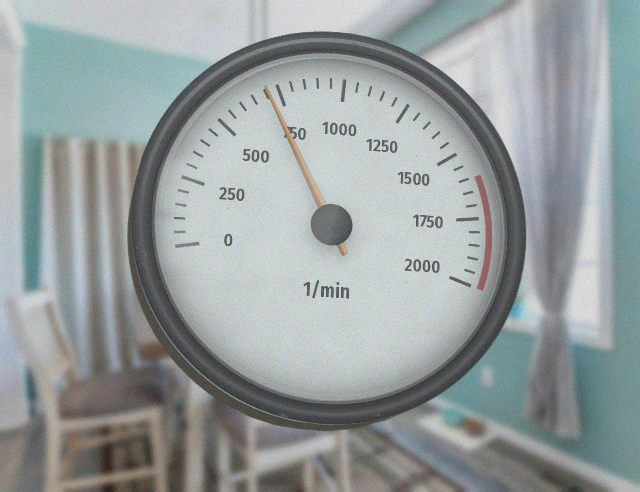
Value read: 700rpm
